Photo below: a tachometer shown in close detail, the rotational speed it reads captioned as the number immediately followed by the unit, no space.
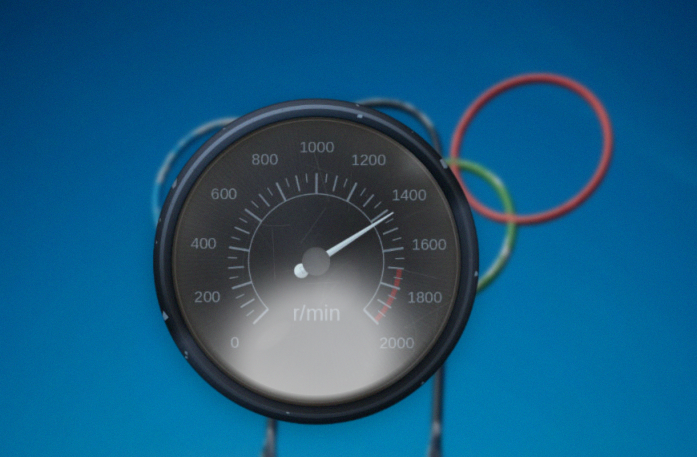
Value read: 1425rpm
